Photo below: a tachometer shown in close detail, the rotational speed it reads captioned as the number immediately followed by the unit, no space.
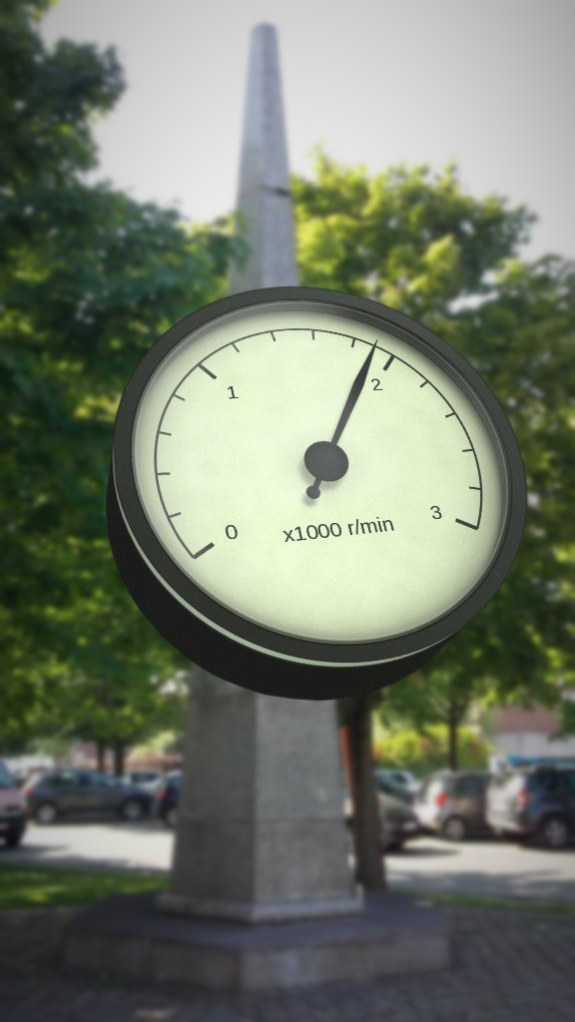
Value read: 1900rpm
